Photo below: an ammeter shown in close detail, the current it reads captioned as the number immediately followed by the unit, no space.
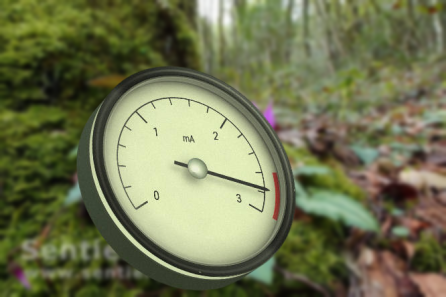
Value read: 2.8mA
